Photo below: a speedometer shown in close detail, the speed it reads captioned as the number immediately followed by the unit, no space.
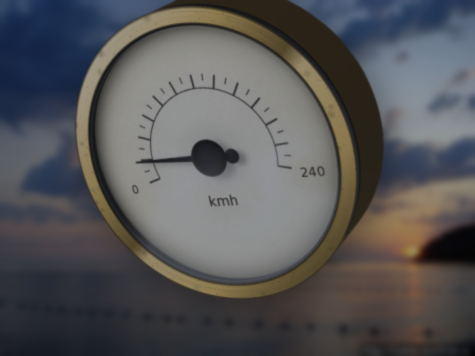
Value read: 20km/h
